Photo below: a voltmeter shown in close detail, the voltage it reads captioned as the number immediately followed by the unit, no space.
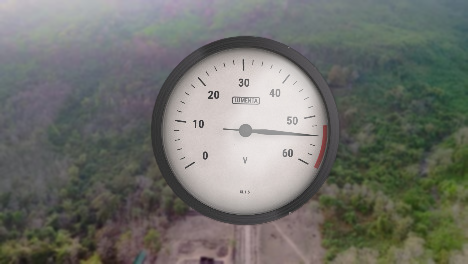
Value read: 54V
